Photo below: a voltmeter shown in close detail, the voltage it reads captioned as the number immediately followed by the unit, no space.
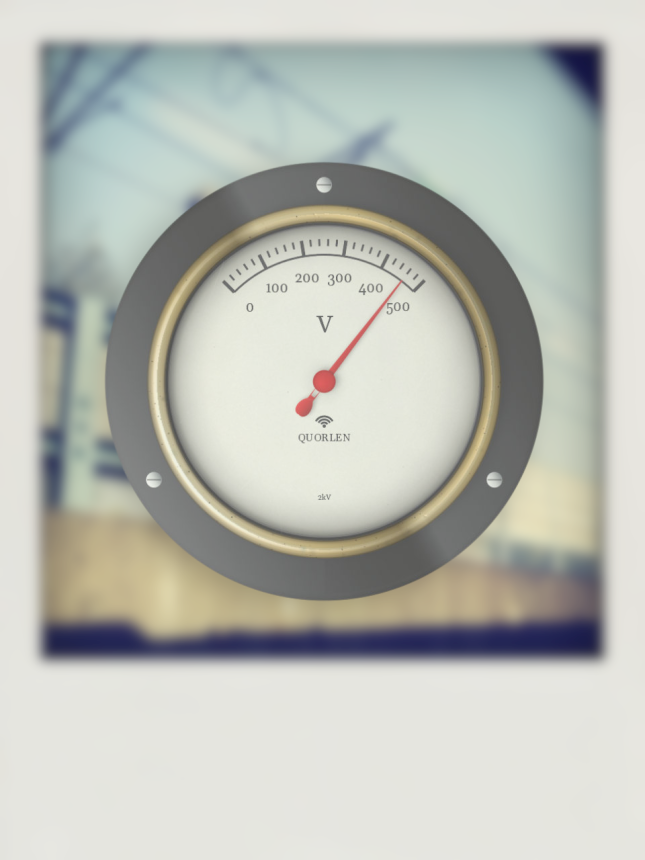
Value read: 460V
